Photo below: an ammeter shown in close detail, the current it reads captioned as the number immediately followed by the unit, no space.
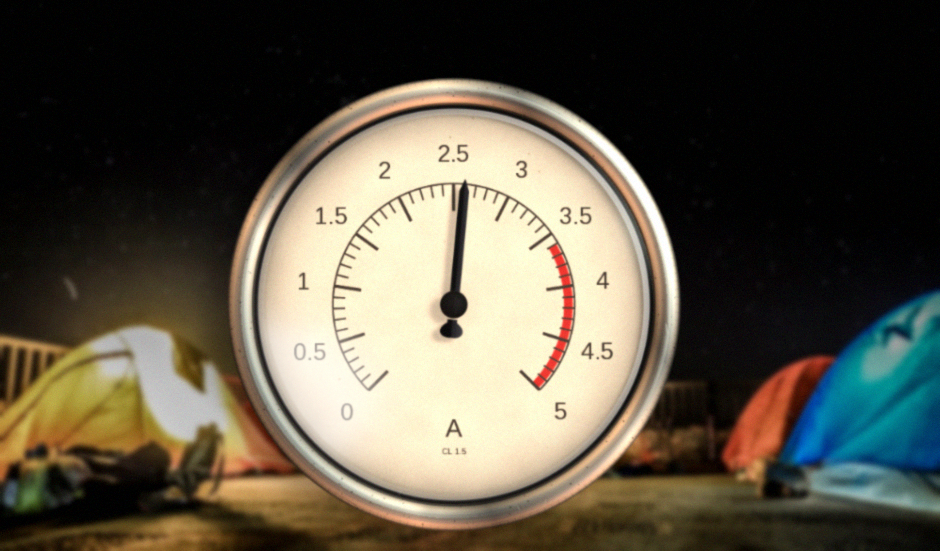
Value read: 2.6A
